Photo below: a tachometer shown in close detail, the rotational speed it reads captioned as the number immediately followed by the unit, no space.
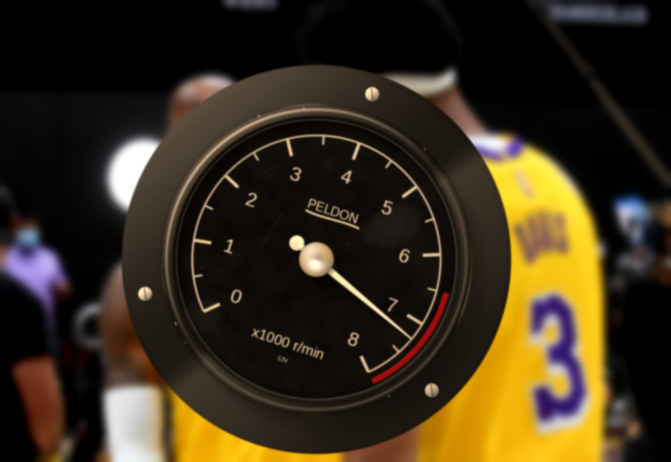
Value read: 7250rpm
